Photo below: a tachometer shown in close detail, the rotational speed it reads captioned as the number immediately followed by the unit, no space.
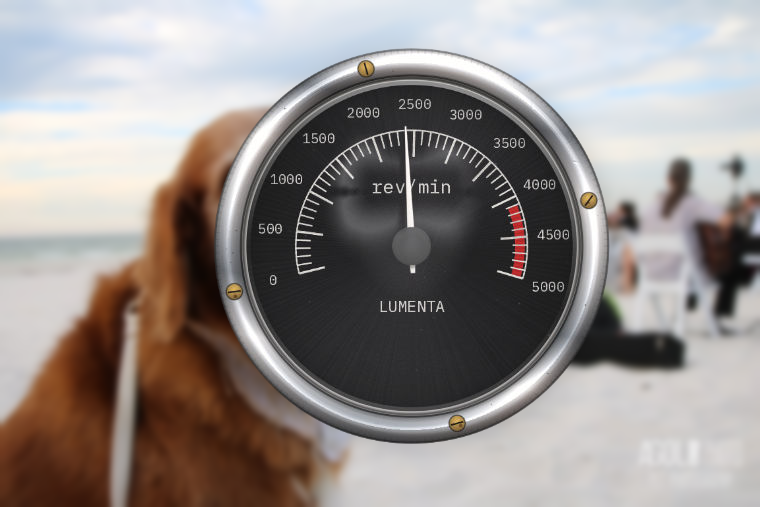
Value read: 2400rpm
